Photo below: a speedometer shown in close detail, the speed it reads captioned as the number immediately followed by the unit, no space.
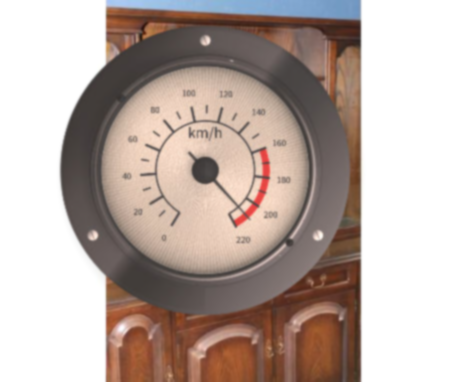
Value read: 210km/h
